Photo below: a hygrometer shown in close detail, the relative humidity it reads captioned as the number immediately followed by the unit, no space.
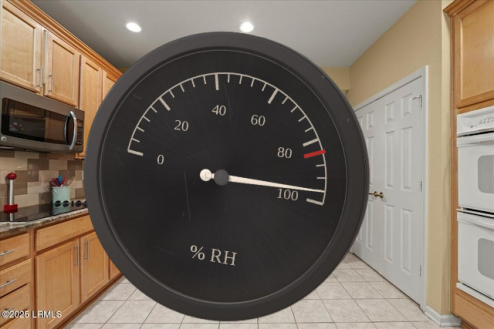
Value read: 96%
